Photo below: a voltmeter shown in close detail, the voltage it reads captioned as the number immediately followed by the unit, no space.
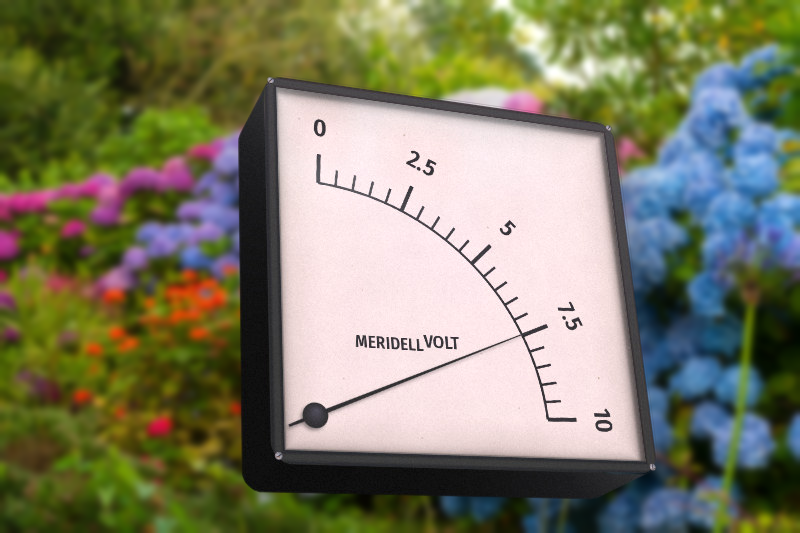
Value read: 7.5V
